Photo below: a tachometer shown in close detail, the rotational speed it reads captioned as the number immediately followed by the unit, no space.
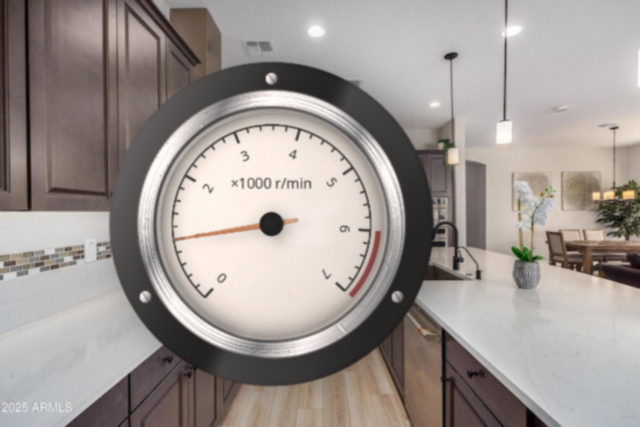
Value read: 1000rpm
